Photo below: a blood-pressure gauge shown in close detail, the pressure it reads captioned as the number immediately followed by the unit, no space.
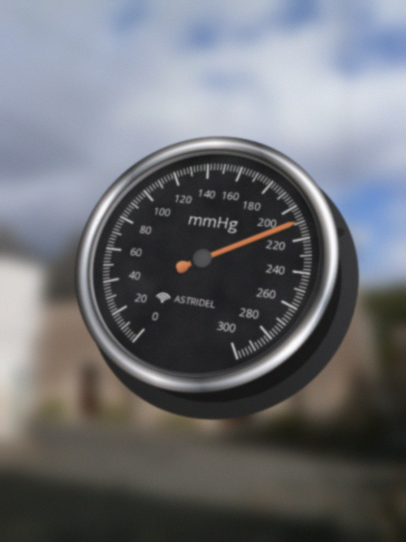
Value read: 210mmHg
